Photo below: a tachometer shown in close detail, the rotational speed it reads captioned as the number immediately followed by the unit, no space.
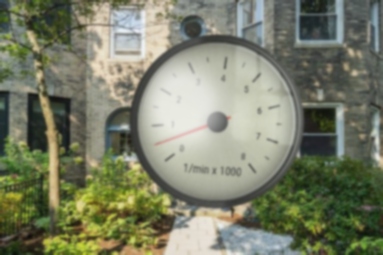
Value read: 500rpm
